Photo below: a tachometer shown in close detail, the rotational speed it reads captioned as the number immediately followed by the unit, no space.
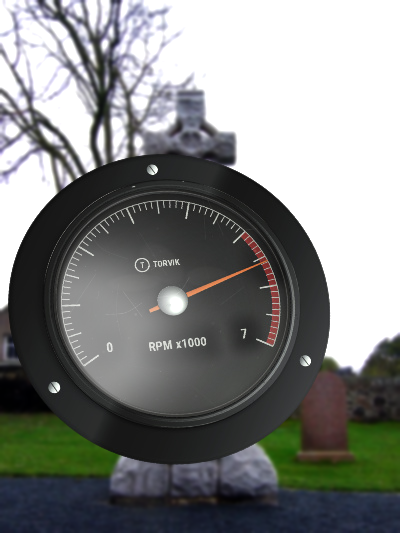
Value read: 5600rpm
